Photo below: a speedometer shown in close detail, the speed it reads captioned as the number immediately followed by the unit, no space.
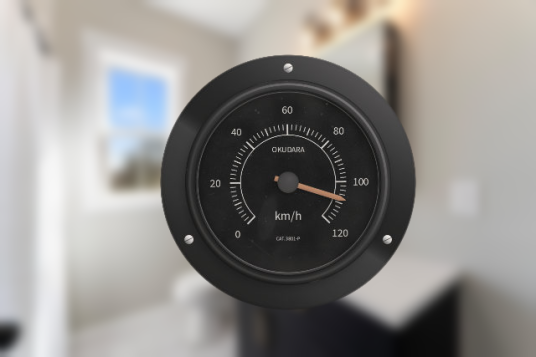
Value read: 108km/h
